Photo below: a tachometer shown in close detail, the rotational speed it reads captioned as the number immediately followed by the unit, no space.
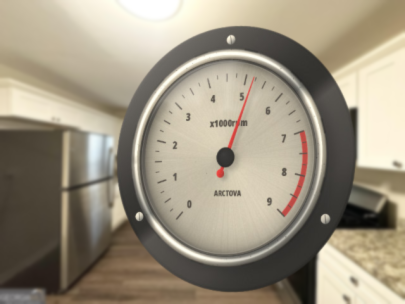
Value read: 5250rpm
